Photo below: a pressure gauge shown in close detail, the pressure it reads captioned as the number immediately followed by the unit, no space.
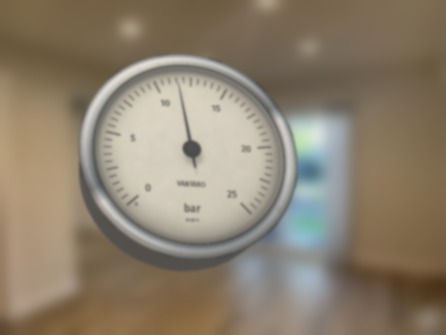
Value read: 11.5bar
